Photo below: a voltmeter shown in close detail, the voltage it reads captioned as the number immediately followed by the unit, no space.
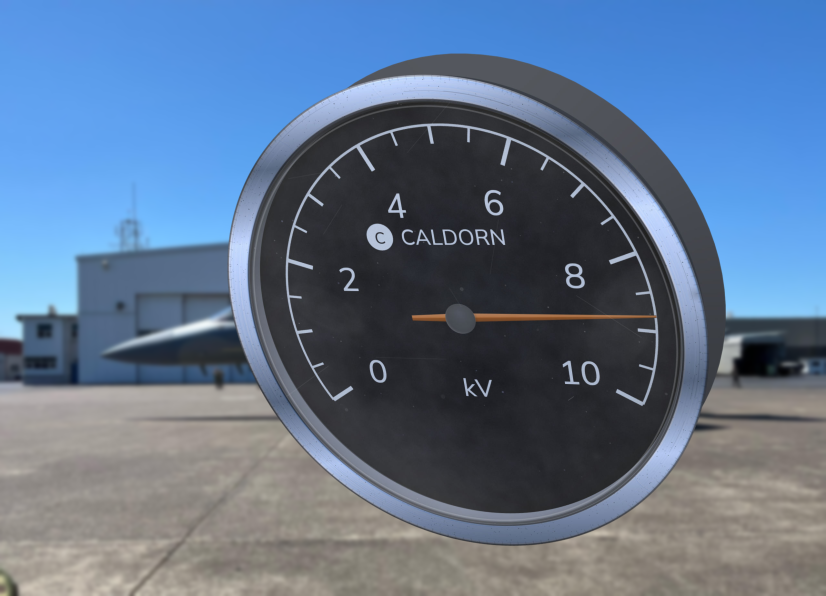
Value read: 8.75kV
